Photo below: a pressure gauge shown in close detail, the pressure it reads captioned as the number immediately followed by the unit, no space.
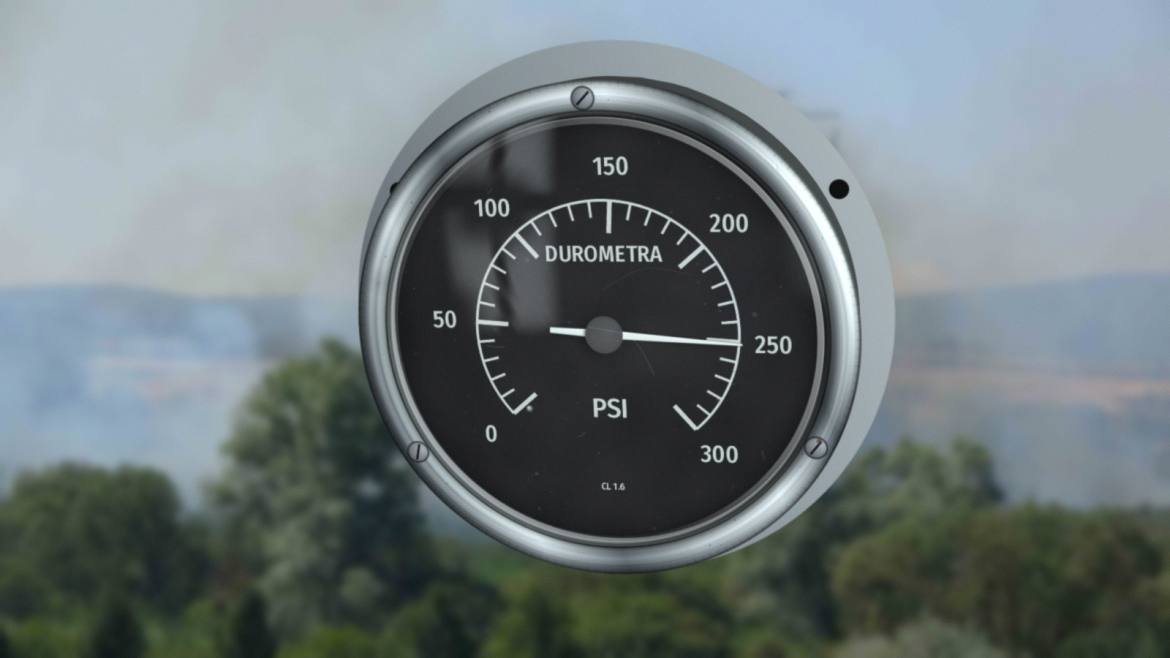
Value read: 250psi
